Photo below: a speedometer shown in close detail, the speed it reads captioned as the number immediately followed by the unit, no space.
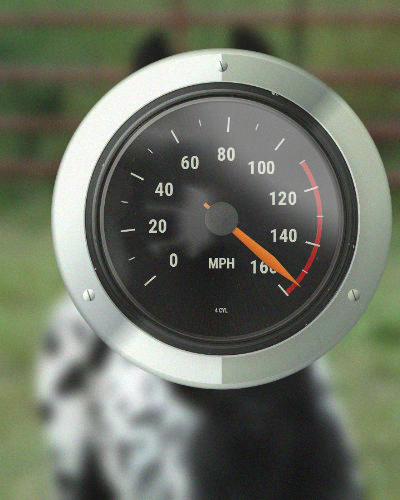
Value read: 155mph
